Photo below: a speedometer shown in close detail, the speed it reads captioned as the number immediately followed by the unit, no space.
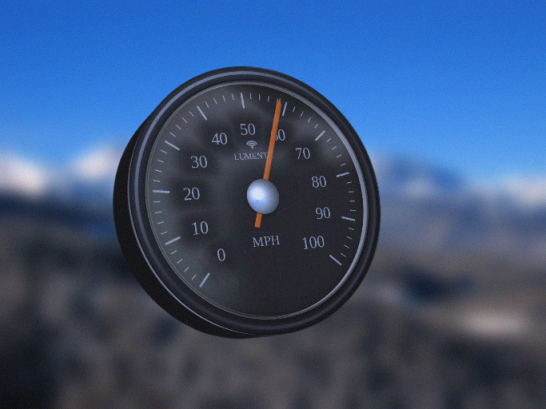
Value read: 58mph
